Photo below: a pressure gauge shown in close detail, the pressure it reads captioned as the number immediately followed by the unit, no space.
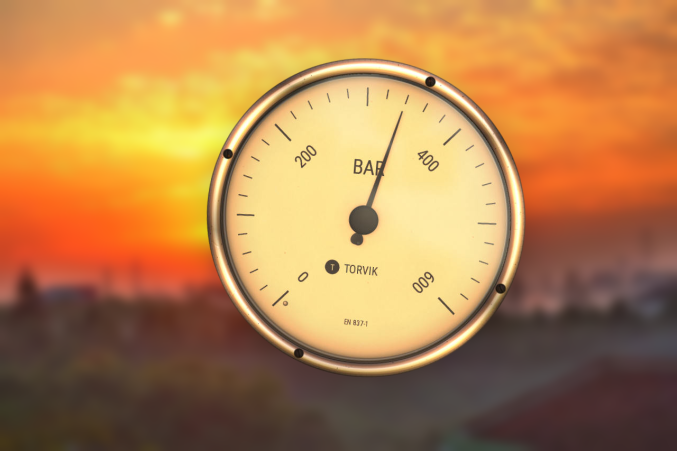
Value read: 340bar
